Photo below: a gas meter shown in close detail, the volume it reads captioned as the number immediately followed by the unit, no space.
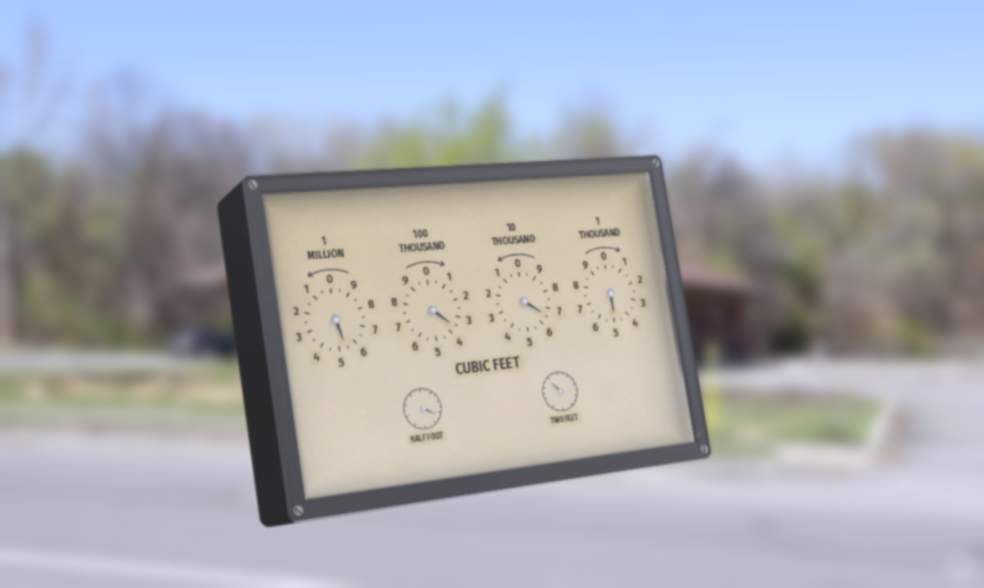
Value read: 536500ft³
